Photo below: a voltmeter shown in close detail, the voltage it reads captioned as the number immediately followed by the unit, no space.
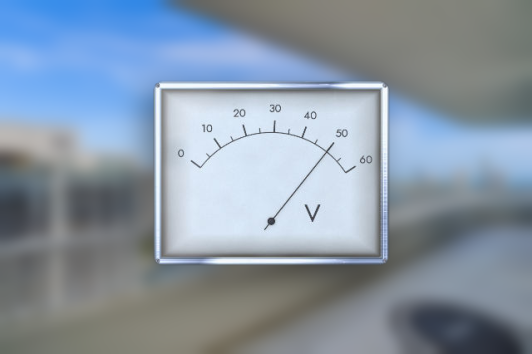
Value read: 50V
